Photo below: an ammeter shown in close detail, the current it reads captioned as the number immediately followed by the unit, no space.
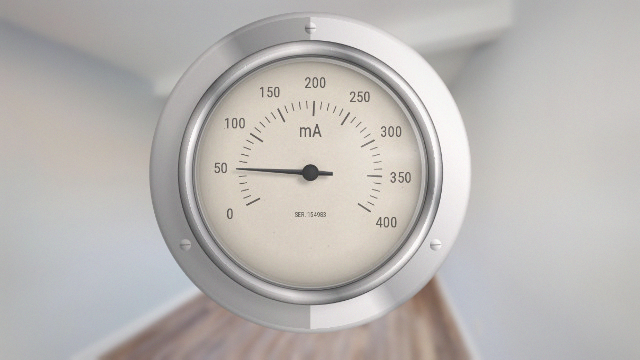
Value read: 50mA
